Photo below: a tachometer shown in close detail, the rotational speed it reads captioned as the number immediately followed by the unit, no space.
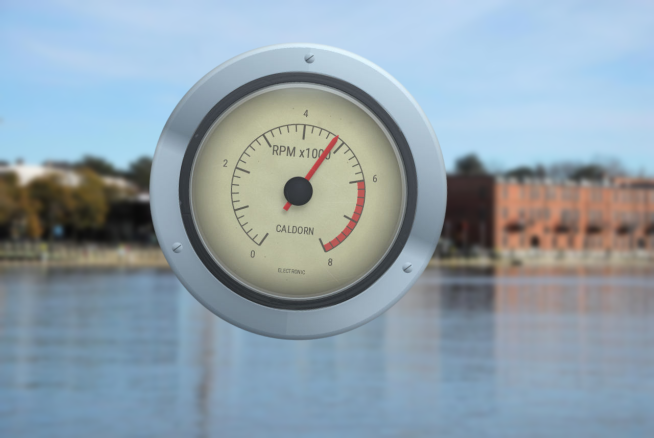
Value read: 4800rpm
